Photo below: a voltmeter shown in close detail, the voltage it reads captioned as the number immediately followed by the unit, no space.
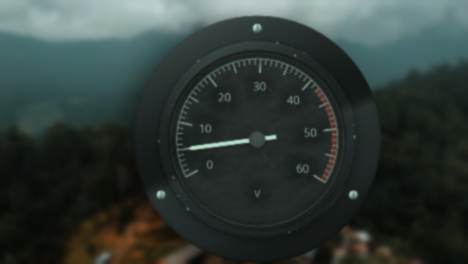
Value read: 5V
